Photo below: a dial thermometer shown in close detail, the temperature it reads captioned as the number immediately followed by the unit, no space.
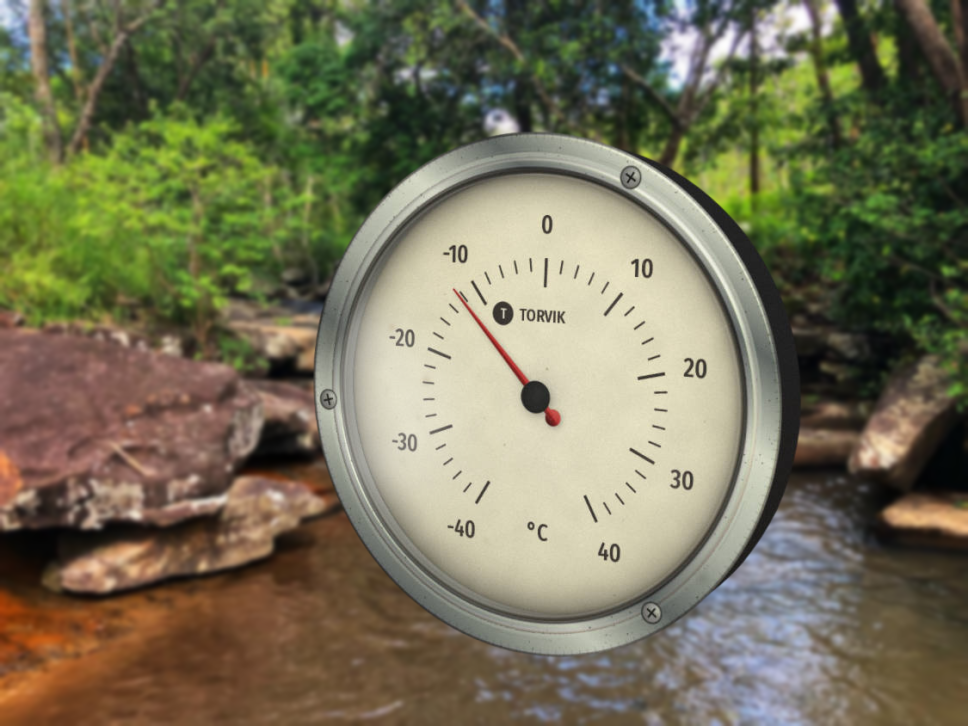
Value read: -12°C
